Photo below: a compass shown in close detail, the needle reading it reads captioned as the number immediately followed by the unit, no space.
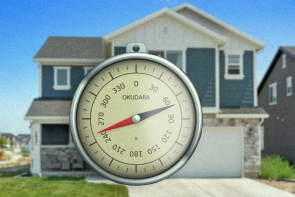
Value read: 250°
